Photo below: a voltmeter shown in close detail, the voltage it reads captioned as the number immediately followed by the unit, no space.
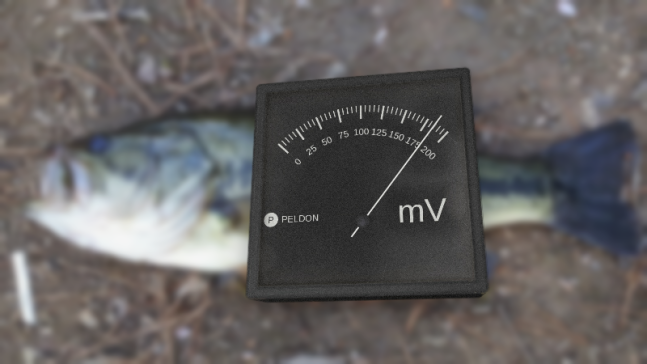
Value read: 185mV
